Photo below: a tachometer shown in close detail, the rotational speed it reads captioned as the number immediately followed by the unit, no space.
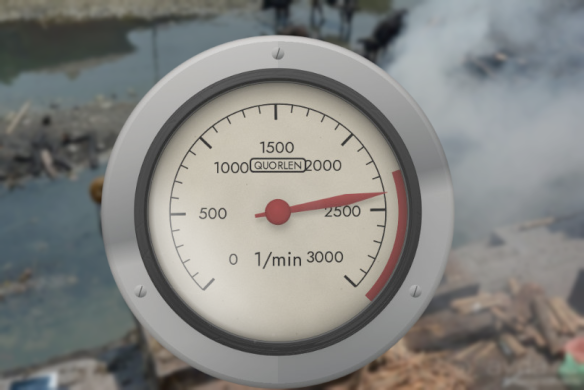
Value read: 2400rpm
